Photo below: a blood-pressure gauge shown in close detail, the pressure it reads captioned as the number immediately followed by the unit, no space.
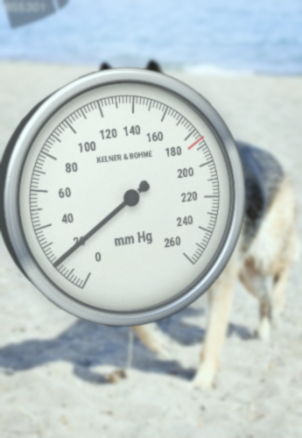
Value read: 20mmHg
